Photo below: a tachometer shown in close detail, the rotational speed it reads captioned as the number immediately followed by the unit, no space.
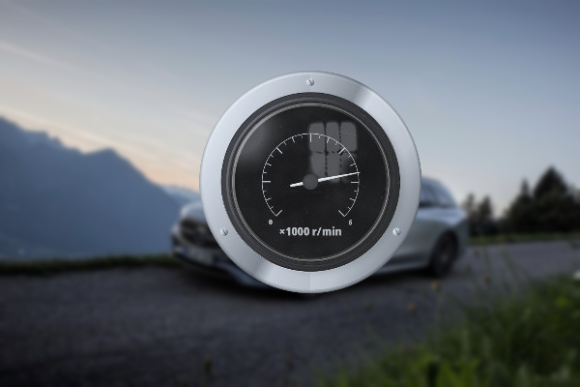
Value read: 4750rpm
